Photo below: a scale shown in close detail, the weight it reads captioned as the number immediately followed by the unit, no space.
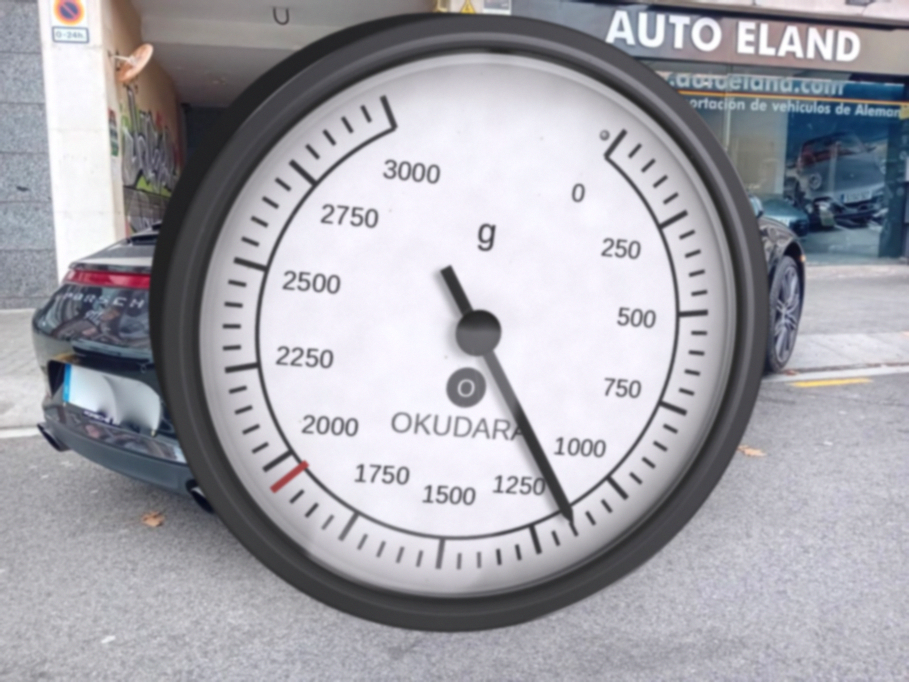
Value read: 1150g
